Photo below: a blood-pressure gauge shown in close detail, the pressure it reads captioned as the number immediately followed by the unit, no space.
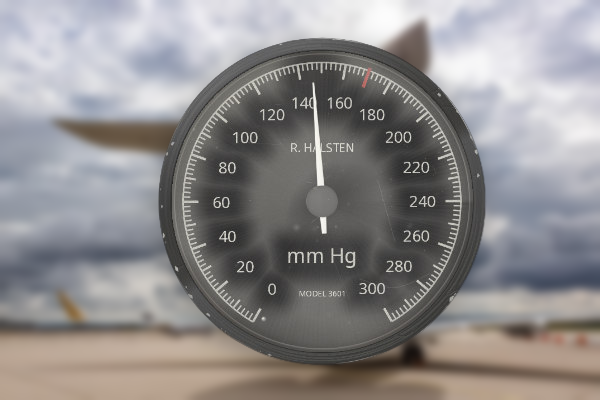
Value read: 146mmHg
